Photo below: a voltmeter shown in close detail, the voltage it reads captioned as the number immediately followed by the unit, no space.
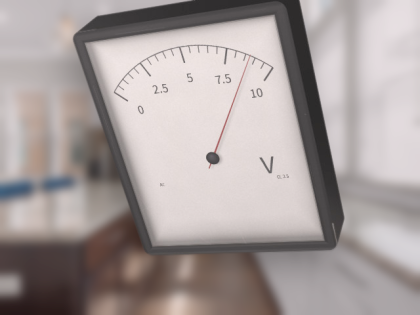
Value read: 8.75V
